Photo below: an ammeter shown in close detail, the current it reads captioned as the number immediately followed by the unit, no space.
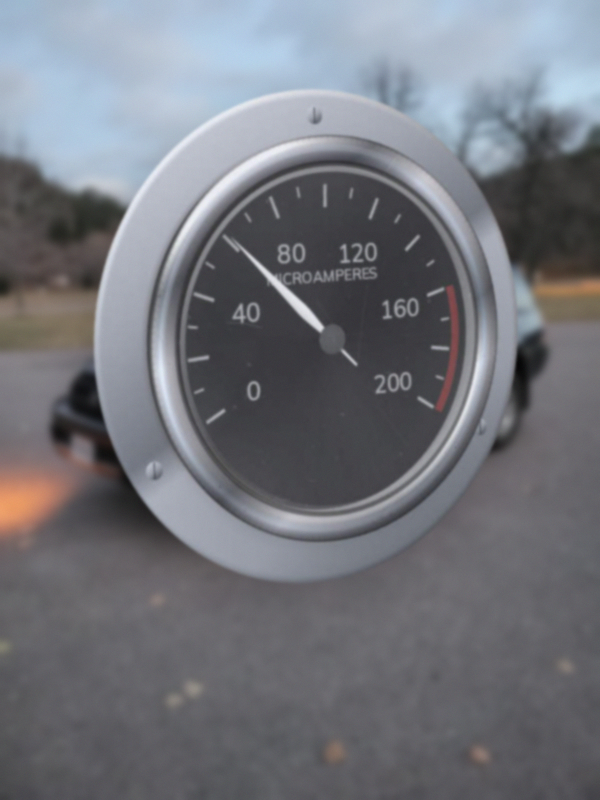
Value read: 60µA
